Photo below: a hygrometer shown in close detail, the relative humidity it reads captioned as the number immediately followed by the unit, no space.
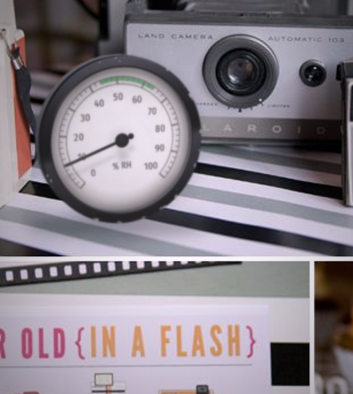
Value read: 10%
